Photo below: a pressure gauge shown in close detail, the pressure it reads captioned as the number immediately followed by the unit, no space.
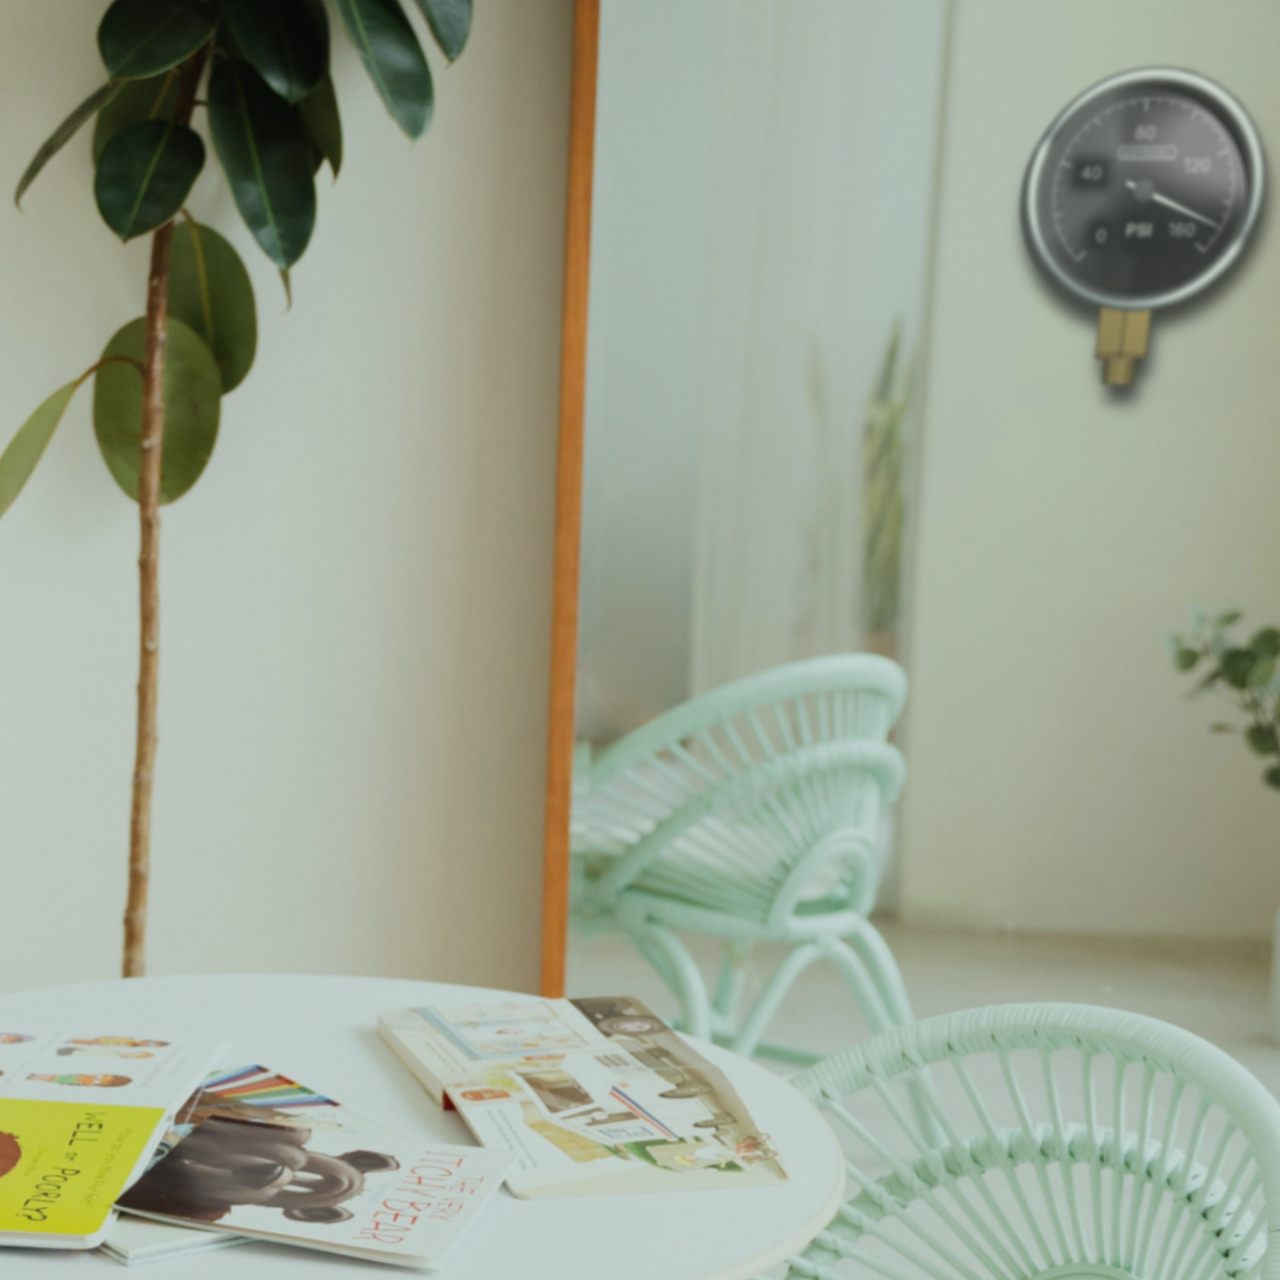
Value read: 150psi
